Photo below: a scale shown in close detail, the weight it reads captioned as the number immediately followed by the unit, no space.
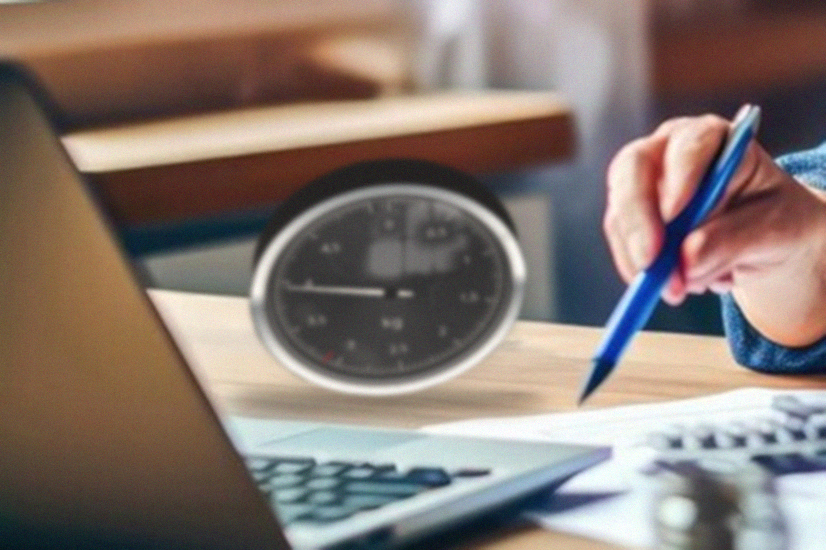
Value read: 4kg
